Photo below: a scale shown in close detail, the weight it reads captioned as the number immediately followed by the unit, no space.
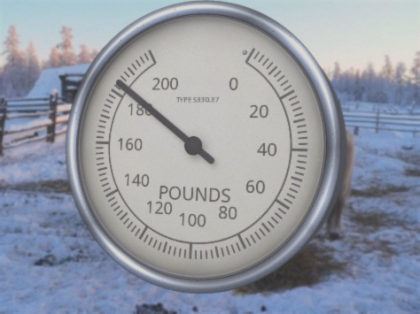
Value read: 184lb
